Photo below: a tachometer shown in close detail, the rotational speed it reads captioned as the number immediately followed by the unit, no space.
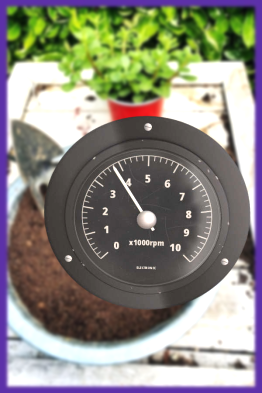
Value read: 3800rpm
